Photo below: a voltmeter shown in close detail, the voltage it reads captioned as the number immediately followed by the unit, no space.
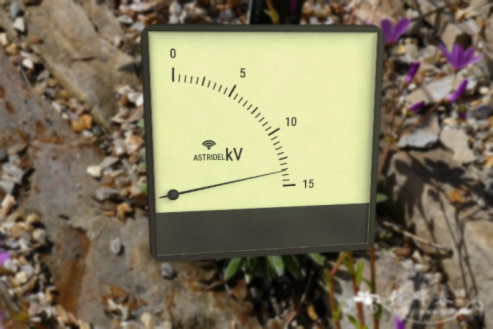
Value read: 13.5kV
